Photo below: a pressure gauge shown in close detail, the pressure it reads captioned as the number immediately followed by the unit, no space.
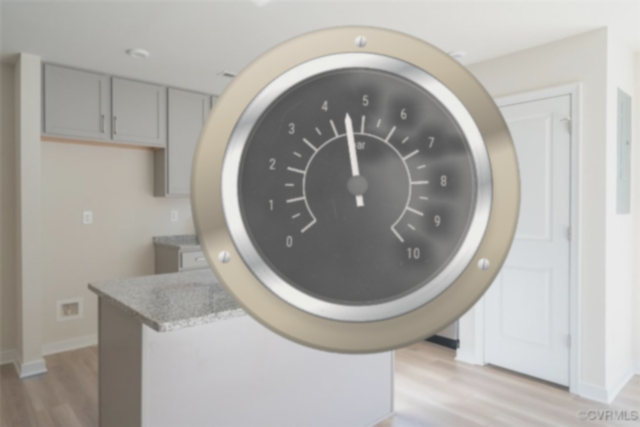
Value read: 4.5bar
